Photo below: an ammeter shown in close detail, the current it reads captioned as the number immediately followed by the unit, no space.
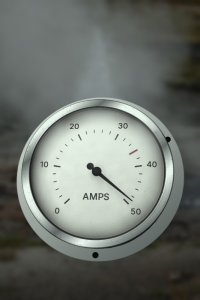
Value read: 49A
